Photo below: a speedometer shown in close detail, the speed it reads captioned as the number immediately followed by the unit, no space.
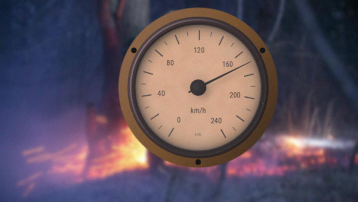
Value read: 170km/h
